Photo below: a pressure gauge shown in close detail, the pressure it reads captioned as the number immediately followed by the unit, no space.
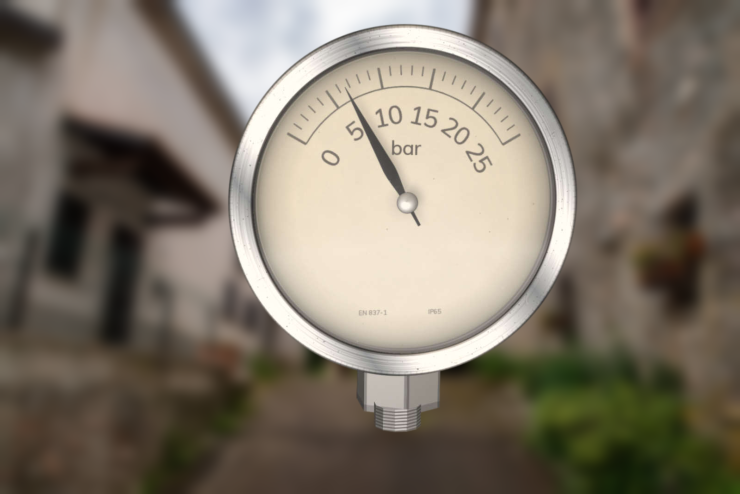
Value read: 6.5bar
